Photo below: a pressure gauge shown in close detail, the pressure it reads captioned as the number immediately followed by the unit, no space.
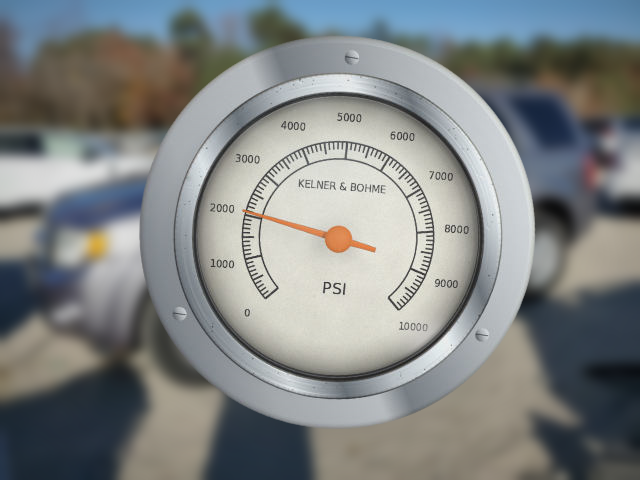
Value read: 2100psi
